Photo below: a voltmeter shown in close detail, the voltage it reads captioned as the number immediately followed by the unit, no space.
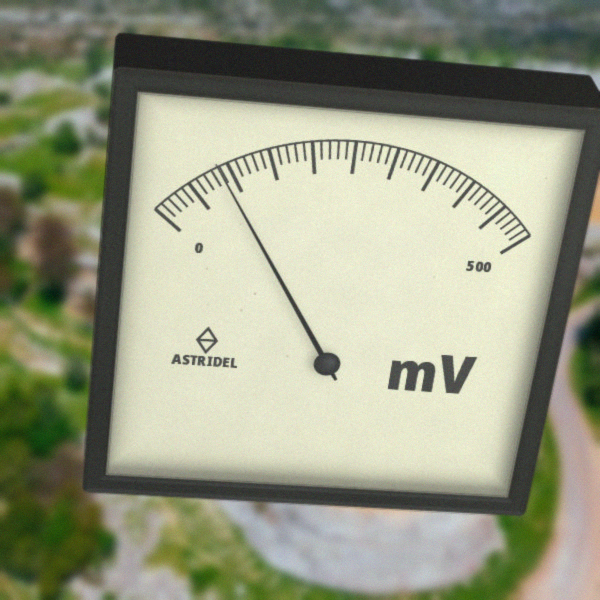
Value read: 90mV
